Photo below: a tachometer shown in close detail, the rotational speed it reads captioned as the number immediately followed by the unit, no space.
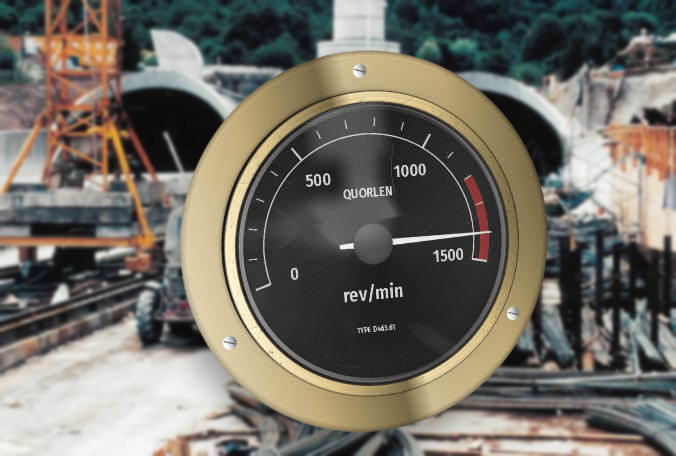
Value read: 1400rpm
